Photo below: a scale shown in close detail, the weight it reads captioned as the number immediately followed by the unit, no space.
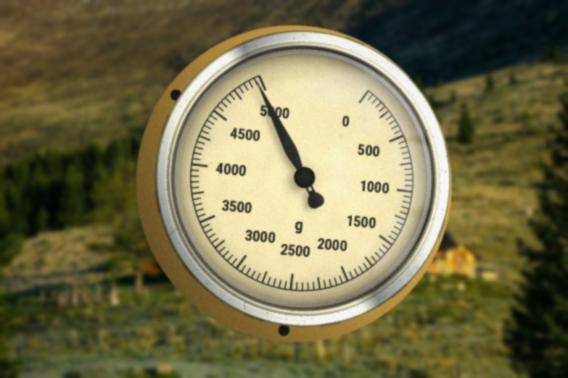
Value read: 4950g
